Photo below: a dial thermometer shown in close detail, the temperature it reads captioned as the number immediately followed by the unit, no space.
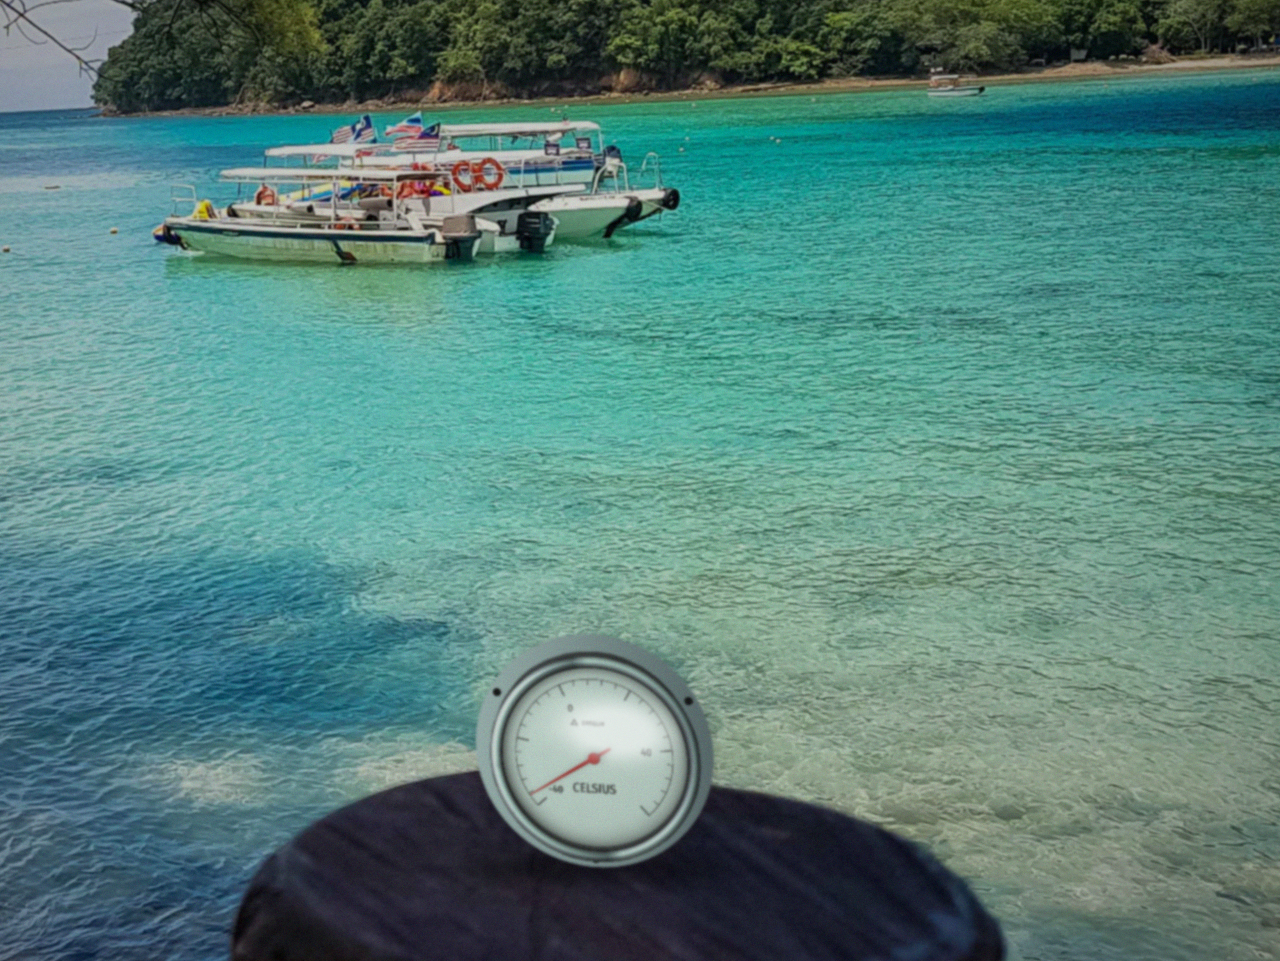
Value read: -36°C
